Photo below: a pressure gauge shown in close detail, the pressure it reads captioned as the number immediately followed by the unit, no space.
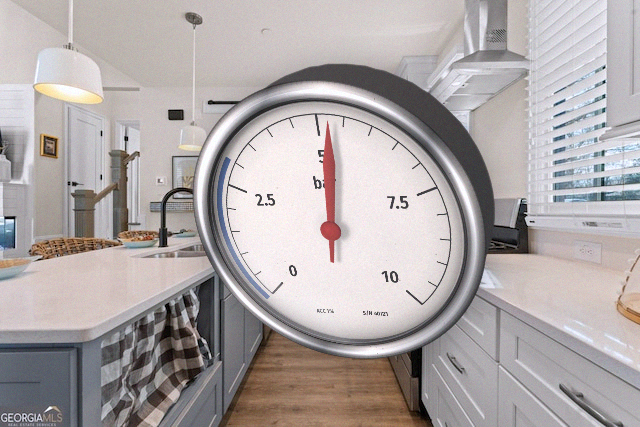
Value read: 5.25bar
